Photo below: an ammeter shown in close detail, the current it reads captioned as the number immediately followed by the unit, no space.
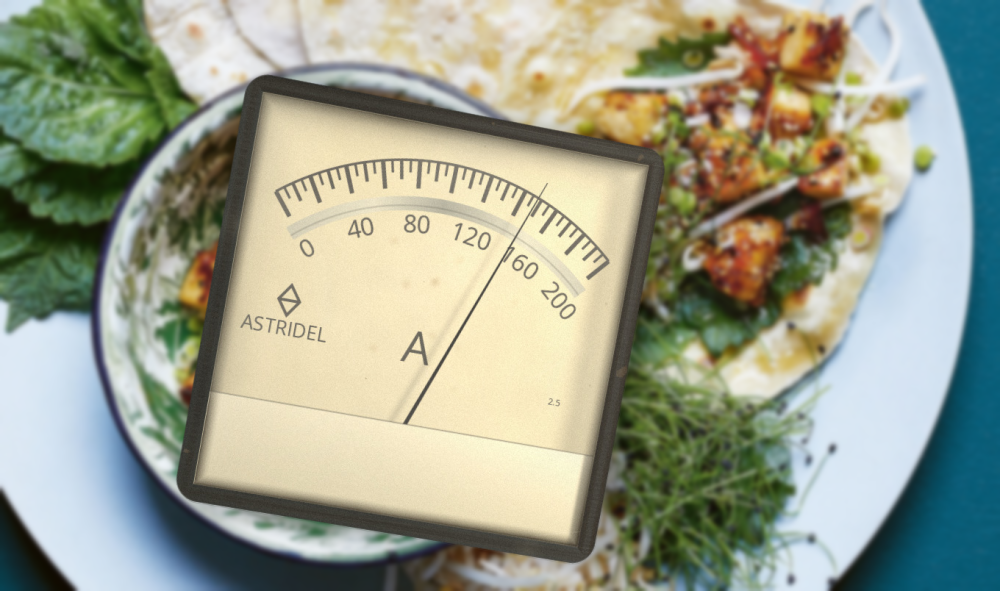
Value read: 147.5A
